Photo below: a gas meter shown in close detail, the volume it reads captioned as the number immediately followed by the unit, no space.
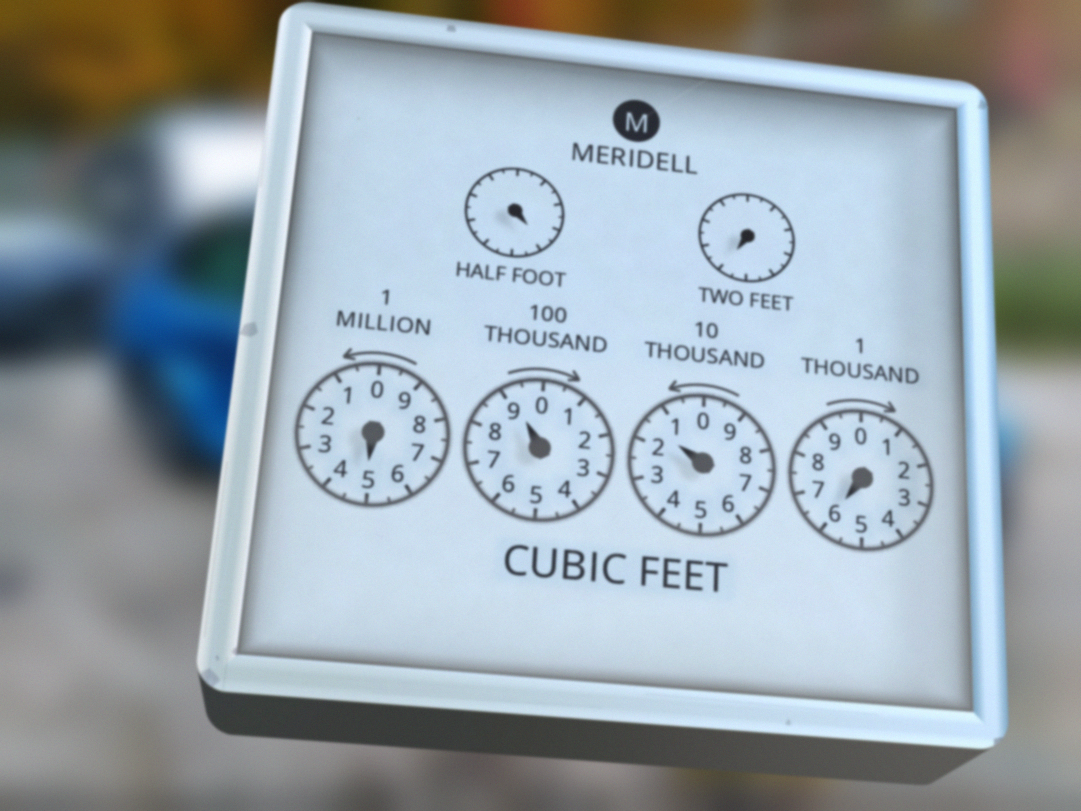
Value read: 491600ft³
